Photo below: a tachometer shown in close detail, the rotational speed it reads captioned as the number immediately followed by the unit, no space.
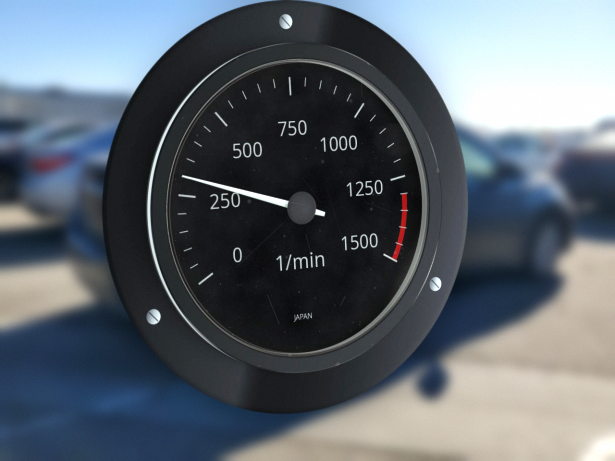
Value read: 300rpm
